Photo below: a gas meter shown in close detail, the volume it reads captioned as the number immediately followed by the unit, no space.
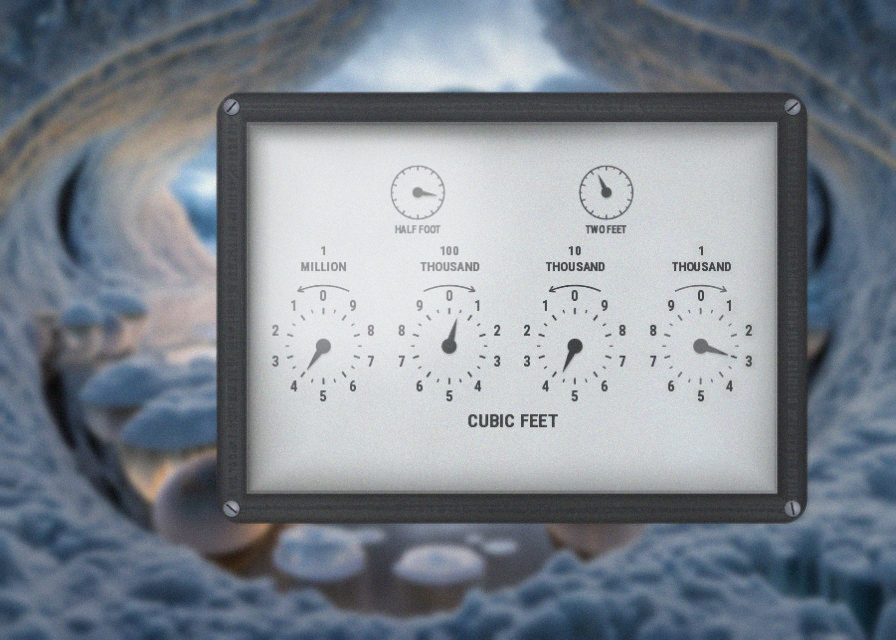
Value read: 404300ft³
